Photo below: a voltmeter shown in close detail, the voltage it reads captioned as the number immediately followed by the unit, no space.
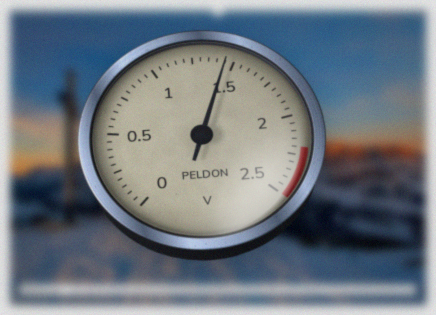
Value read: 1.45V
